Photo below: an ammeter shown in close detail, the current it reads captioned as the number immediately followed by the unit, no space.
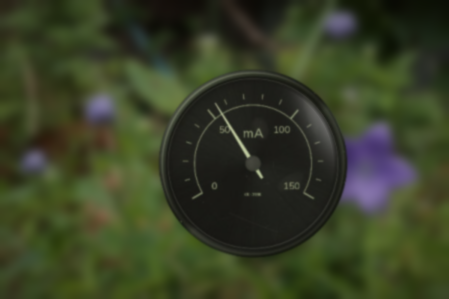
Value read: 55mA
